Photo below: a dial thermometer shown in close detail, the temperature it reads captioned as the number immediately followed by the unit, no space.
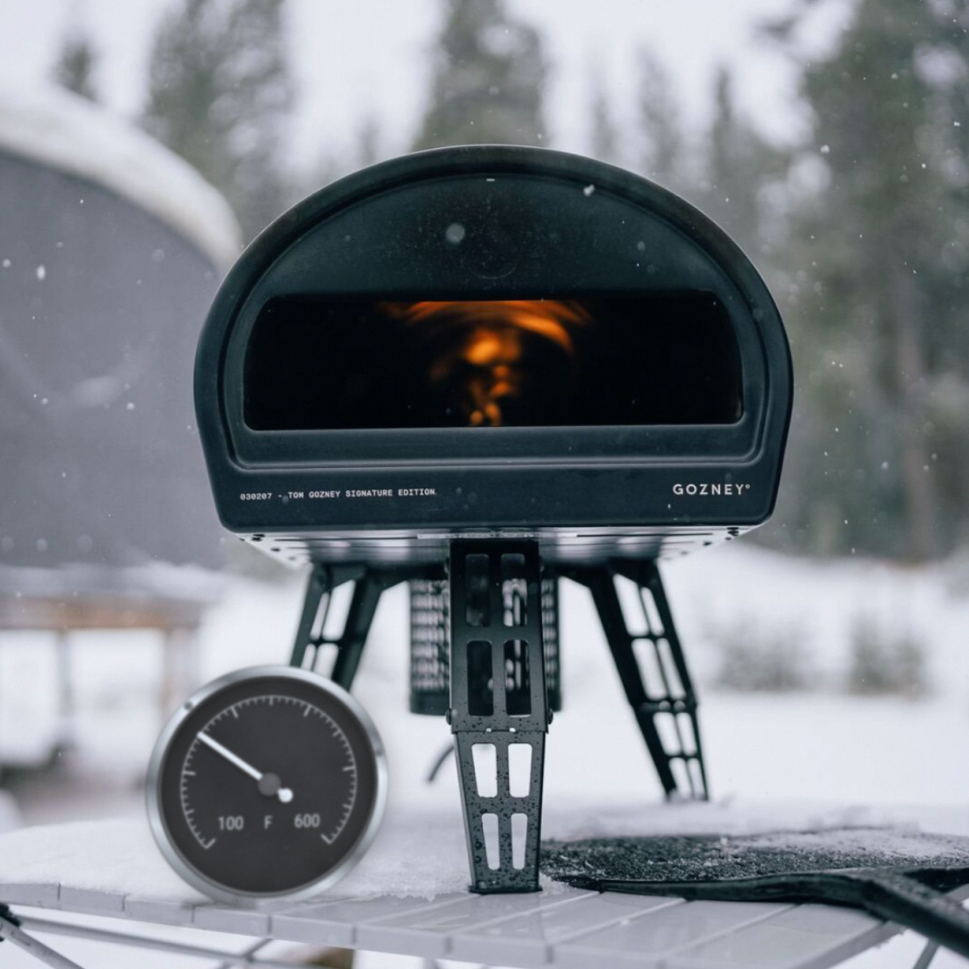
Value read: 250°F
